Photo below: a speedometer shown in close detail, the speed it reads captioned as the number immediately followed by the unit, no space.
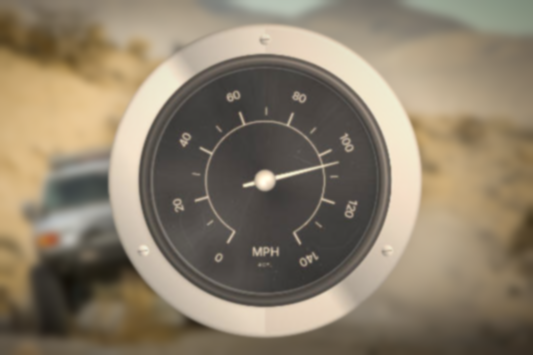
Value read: 105mph
